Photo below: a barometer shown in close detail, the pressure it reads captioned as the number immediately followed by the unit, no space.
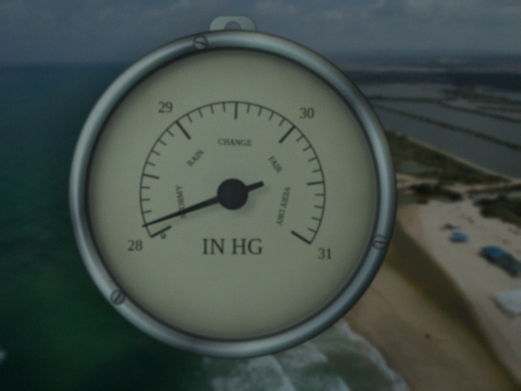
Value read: 28.1inHg
